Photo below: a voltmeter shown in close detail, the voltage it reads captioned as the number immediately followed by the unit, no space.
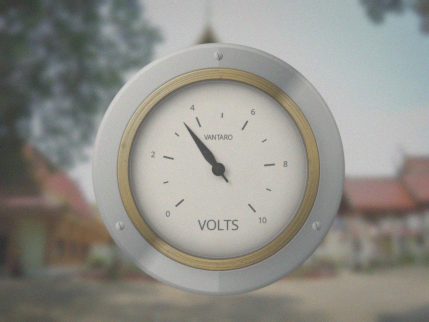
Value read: 3.5V
